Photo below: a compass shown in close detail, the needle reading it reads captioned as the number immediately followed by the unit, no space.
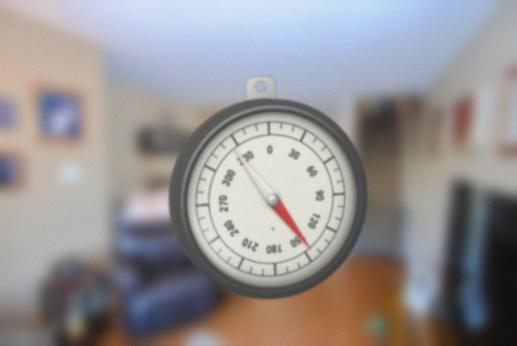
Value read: 145°
